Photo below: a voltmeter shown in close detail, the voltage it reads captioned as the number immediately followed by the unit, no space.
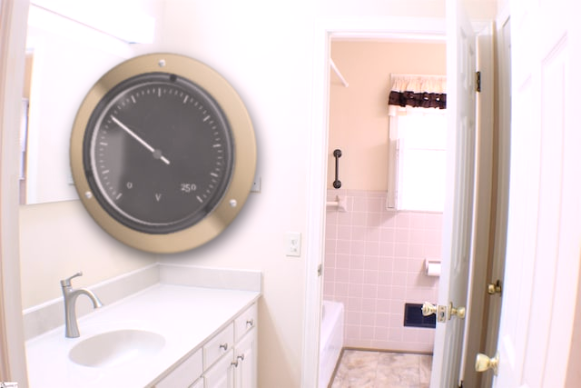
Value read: 75V
